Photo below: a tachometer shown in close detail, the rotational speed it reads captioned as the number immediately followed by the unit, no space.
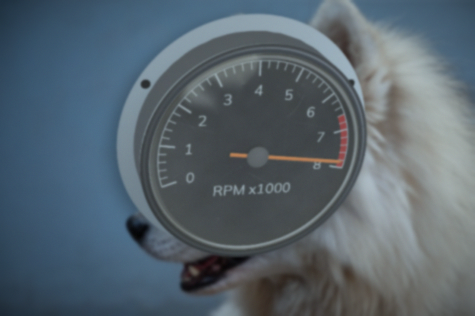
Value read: 7800rpm
